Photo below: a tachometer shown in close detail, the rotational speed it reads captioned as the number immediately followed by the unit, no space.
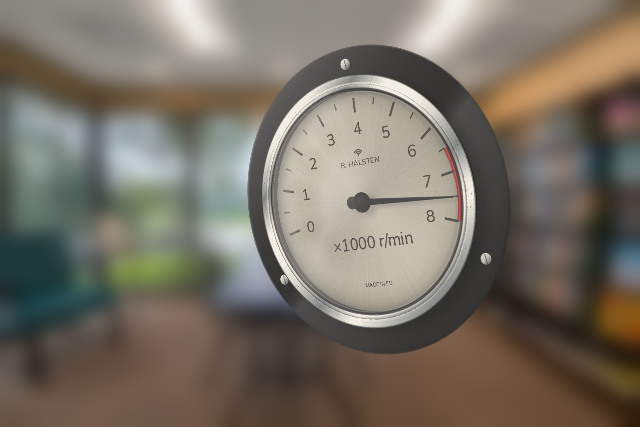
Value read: 7500rpm
